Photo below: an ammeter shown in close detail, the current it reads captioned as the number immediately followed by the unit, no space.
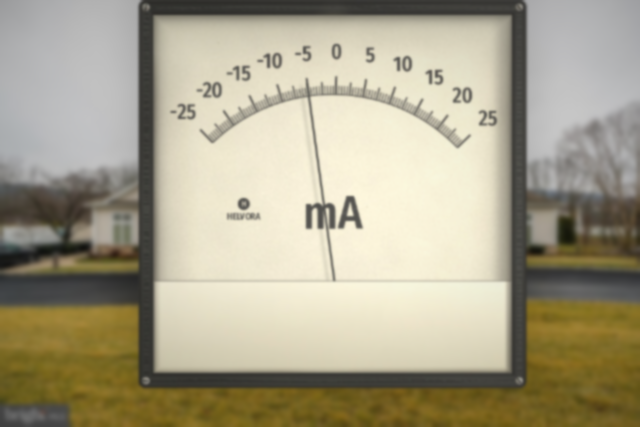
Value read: -5mA
